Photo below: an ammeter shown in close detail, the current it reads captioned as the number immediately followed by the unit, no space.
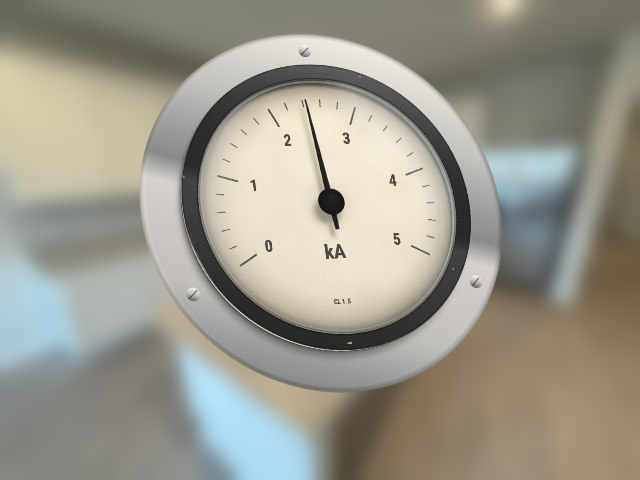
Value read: 2.4kA
